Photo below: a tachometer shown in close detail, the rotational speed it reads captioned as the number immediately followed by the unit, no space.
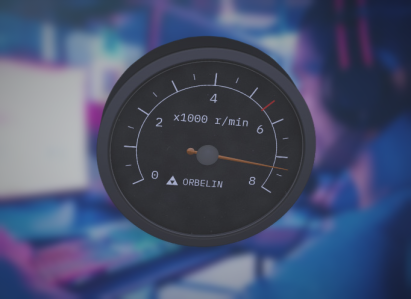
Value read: 7250rpm
